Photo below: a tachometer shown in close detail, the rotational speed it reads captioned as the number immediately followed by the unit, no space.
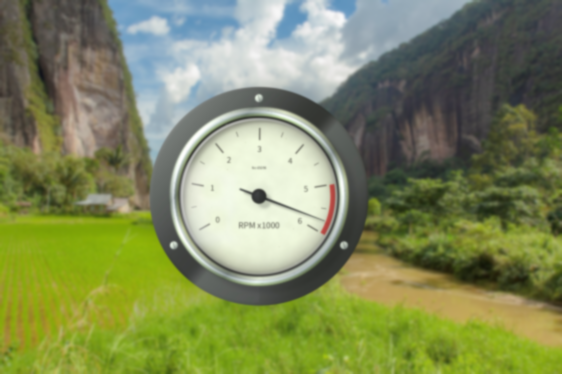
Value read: 5750rpm
